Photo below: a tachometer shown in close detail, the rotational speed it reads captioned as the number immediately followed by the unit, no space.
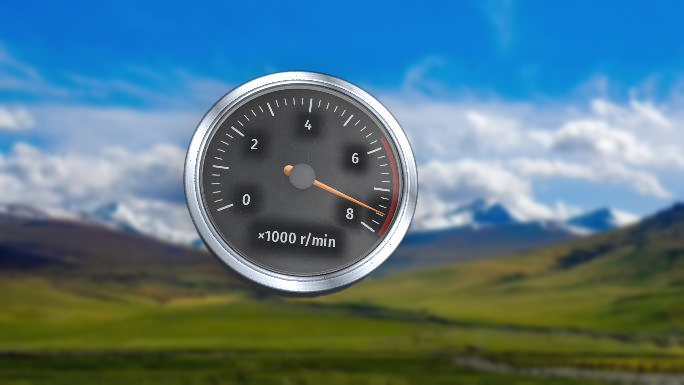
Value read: 7600rpm
